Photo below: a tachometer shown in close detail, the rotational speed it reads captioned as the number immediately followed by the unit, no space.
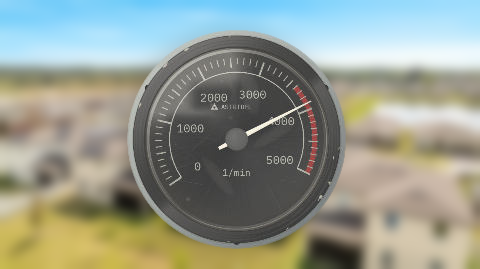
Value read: 3900rpm
